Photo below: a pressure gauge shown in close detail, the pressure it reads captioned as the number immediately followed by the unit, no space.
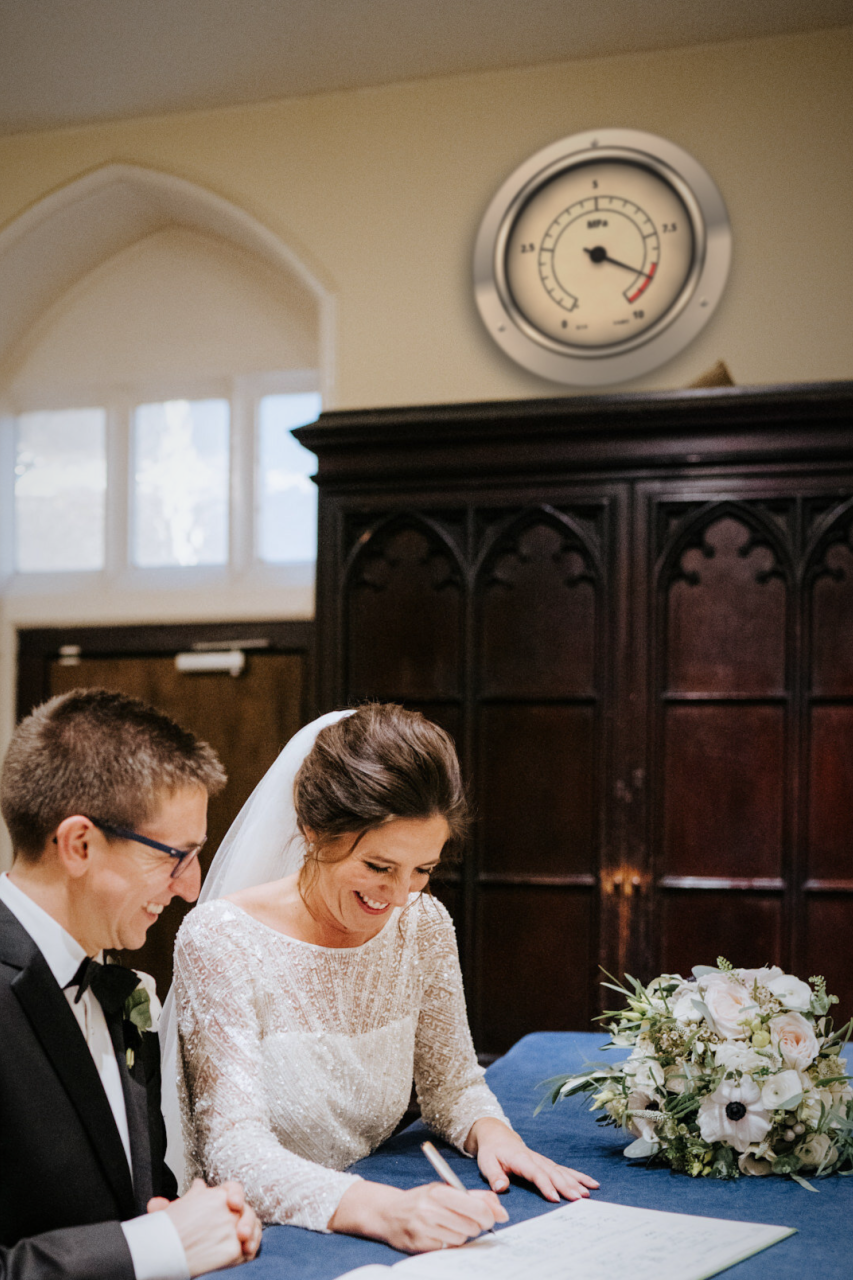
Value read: 9MPa
